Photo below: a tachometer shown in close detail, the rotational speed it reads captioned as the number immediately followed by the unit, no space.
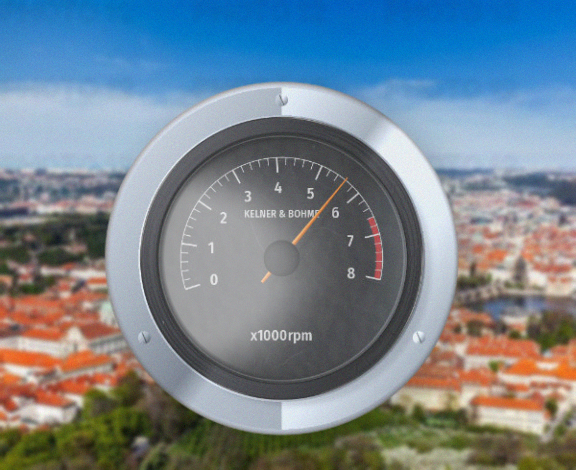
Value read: 5600rpm
